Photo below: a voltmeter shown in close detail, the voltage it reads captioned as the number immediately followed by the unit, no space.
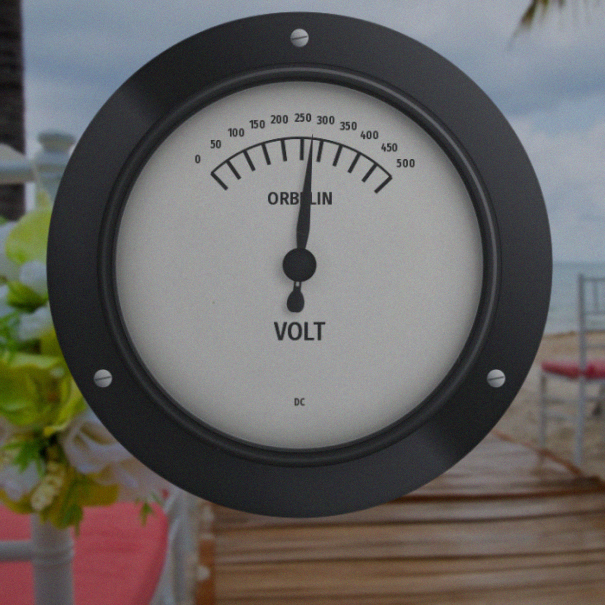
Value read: 275V
